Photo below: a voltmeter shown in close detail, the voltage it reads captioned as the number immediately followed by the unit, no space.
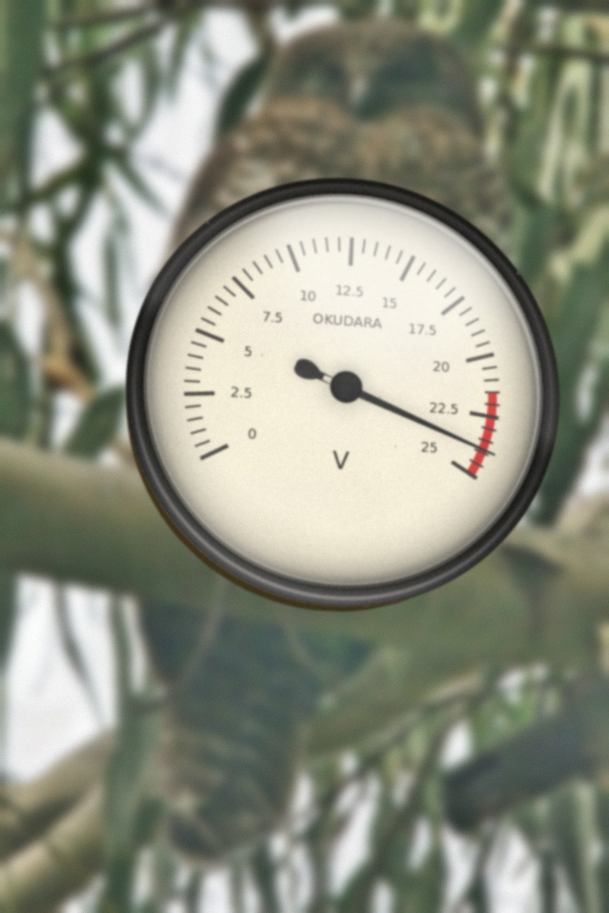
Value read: 24V
